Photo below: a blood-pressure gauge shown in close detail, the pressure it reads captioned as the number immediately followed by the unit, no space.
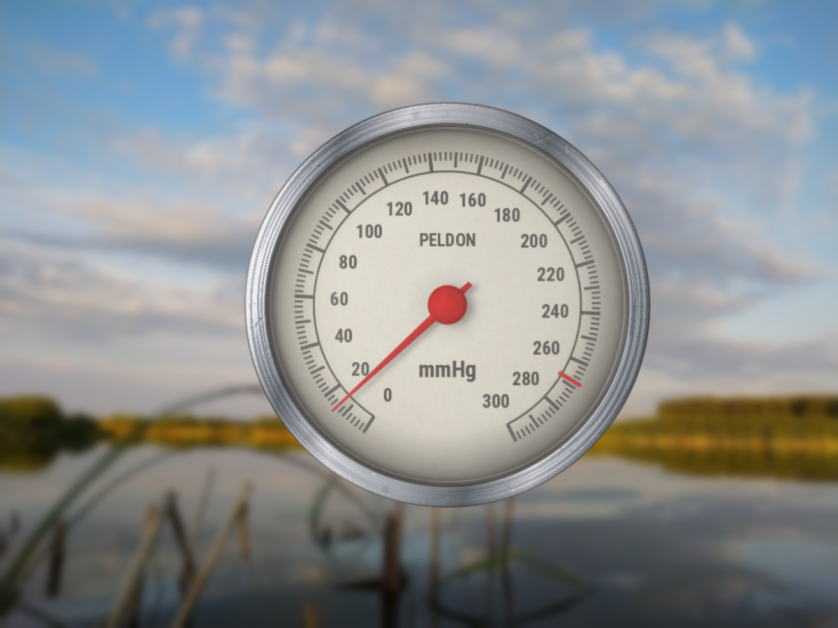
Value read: 14mmHg
